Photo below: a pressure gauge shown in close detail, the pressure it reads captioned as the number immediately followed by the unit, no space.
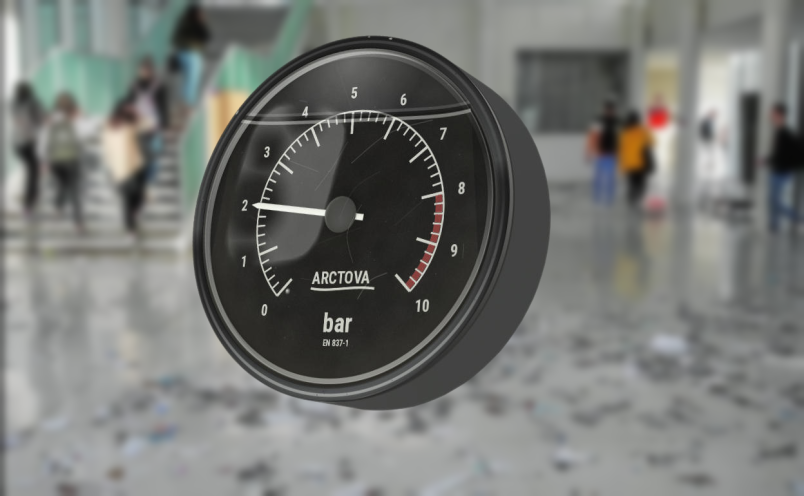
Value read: 2bar
